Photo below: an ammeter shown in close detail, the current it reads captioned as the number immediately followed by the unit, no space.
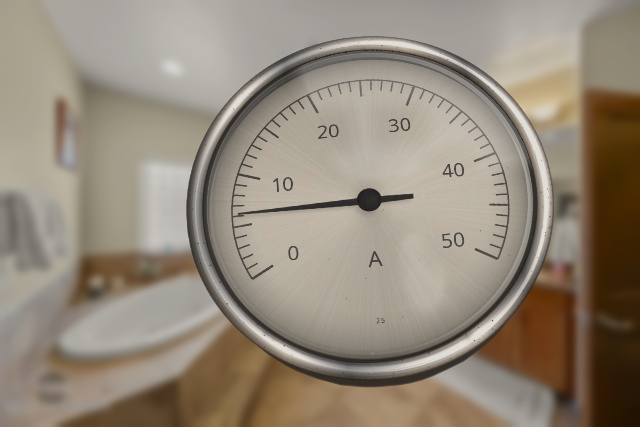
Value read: 6A
